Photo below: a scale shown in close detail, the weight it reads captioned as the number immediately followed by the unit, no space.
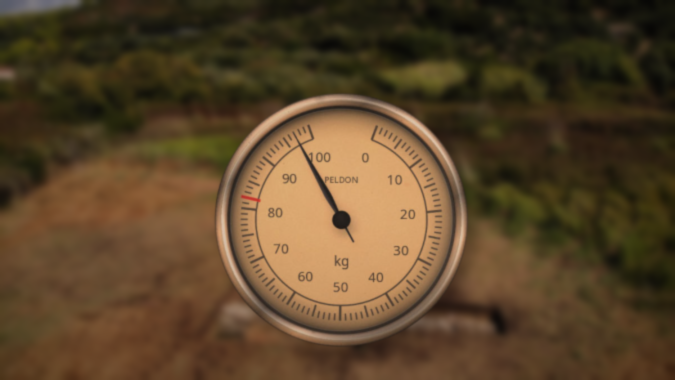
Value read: 97kg
